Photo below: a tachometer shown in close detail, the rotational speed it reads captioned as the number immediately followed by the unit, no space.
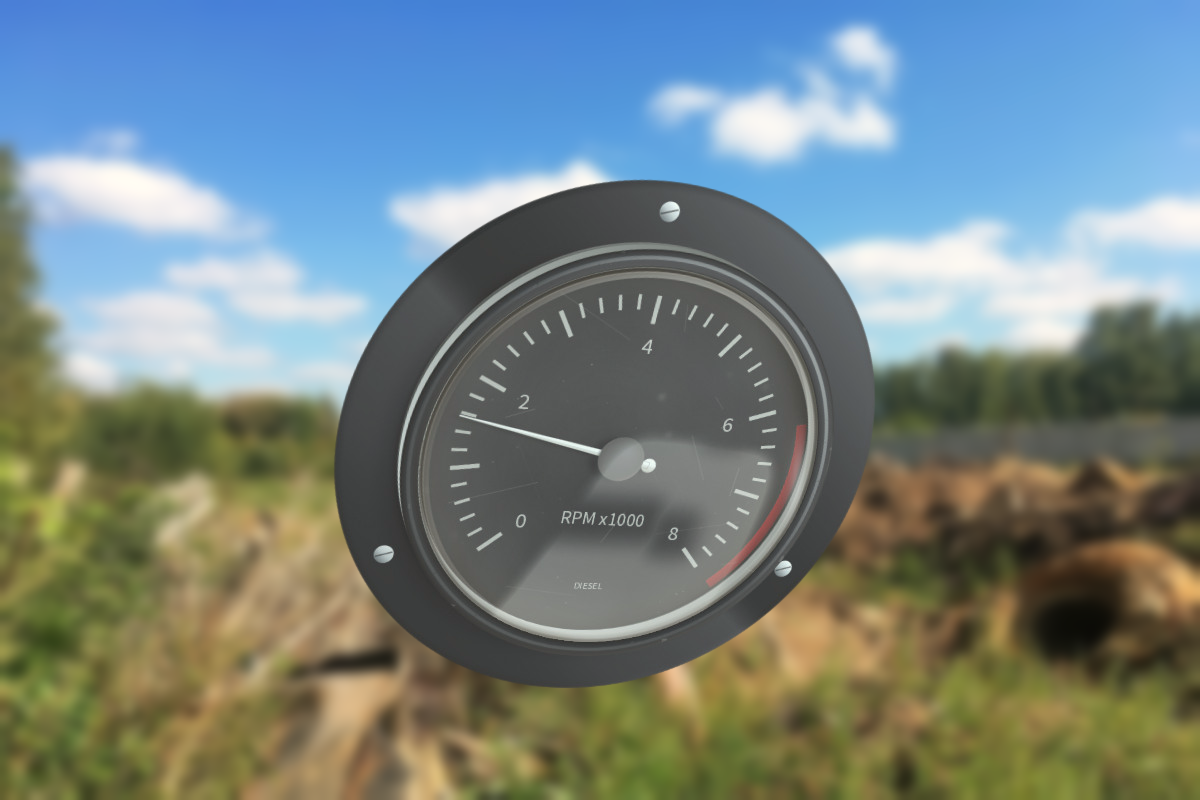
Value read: 1600rpm
